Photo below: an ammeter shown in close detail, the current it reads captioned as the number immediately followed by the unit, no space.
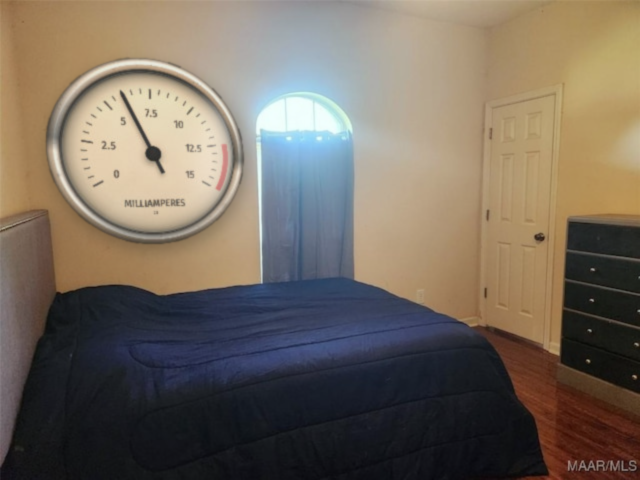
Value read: 6mA
